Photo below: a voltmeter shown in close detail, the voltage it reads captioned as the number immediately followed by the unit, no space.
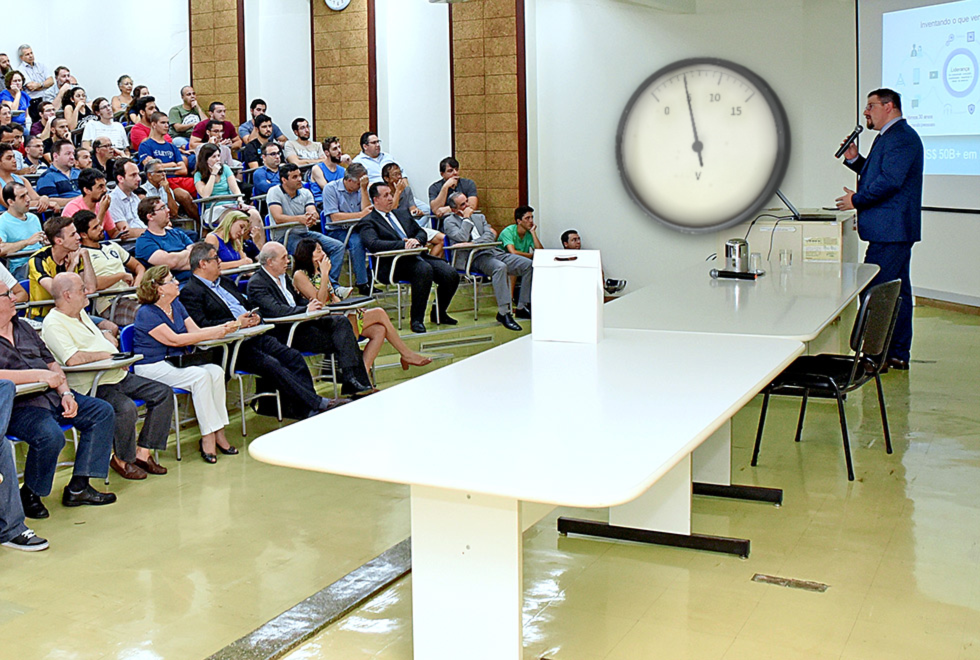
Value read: 5V
